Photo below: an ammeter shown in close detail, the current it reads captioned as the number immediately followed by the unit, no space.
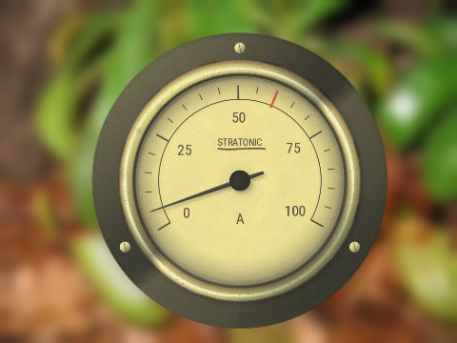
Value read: 5A
